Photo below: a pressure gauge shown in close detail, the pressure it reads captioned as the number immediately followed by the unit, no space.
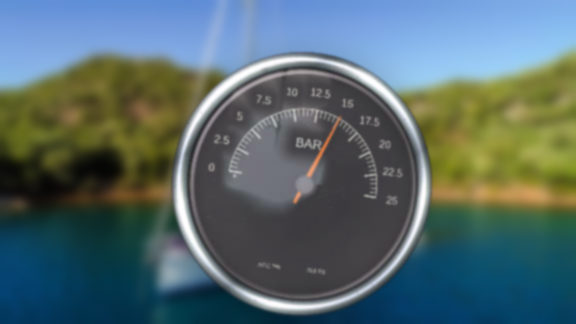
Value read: 15bar
